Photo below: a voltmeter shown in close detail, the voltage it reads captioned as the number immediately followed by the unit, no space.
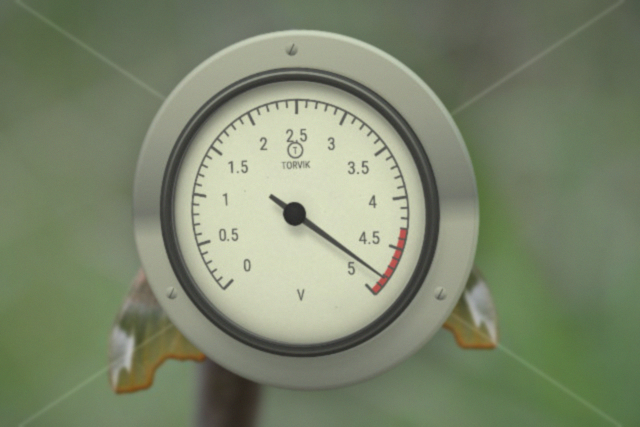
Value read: 4.8V
